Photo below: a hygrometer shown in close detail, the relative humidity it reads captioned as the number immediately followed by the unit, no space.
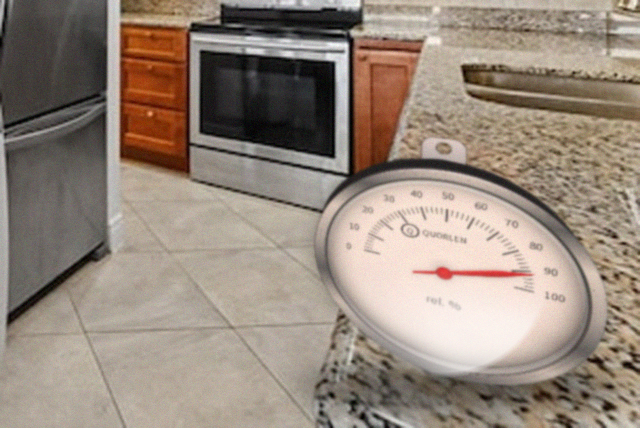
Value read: 90%
